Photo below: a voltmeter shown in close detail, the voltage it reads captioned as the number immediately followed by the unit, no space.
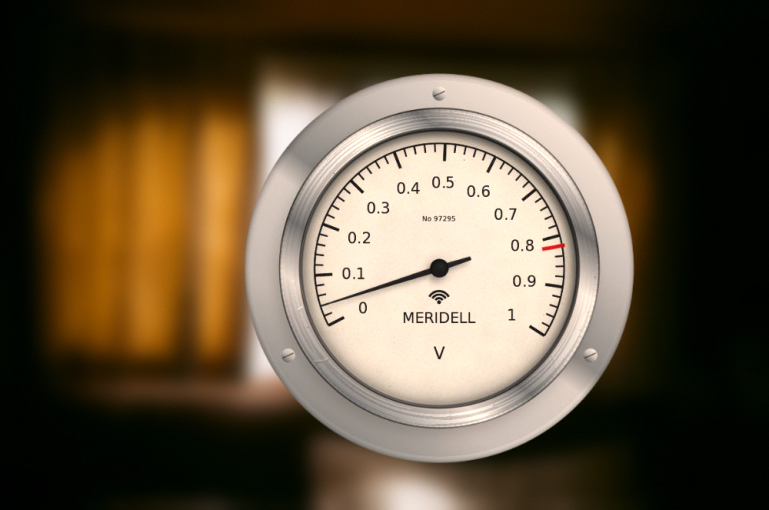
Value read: 0.04V
